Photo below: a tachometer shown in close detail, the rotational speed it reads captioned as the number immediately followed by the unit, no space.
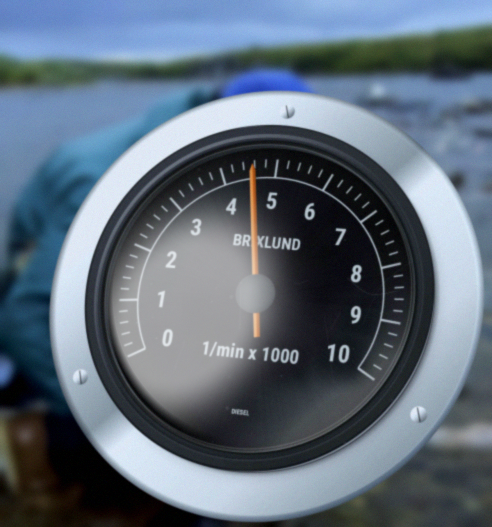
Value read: 4600rpm
